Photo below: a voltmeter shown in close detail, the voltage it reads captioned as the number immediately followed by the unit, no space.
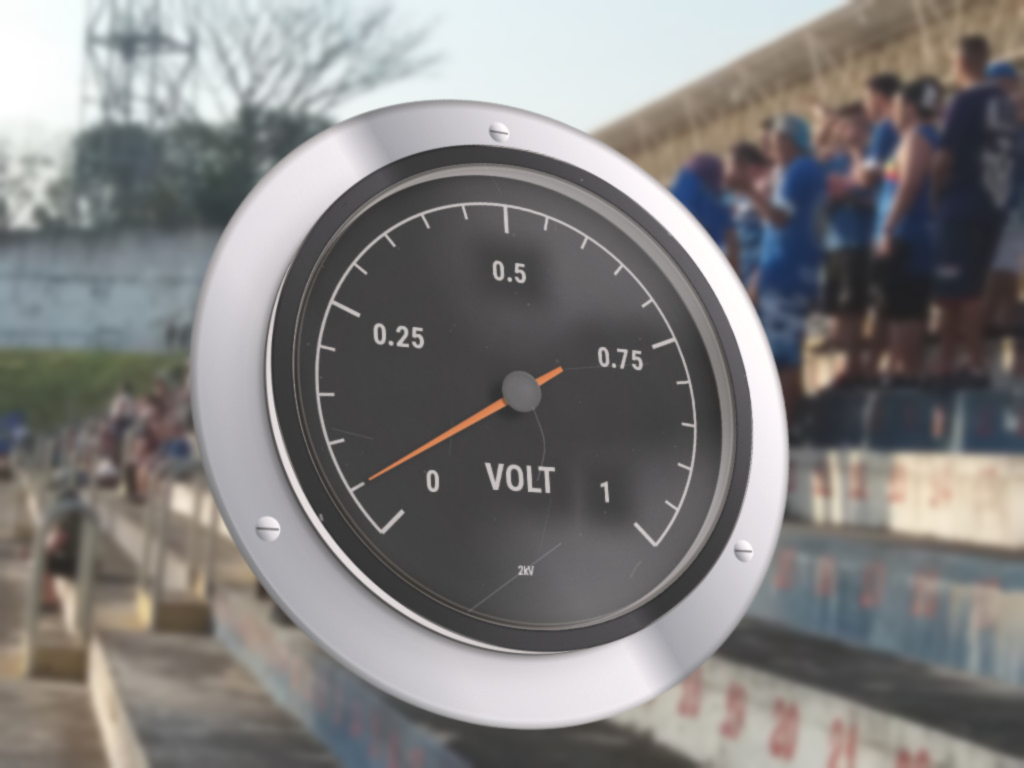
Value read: 0.05V
